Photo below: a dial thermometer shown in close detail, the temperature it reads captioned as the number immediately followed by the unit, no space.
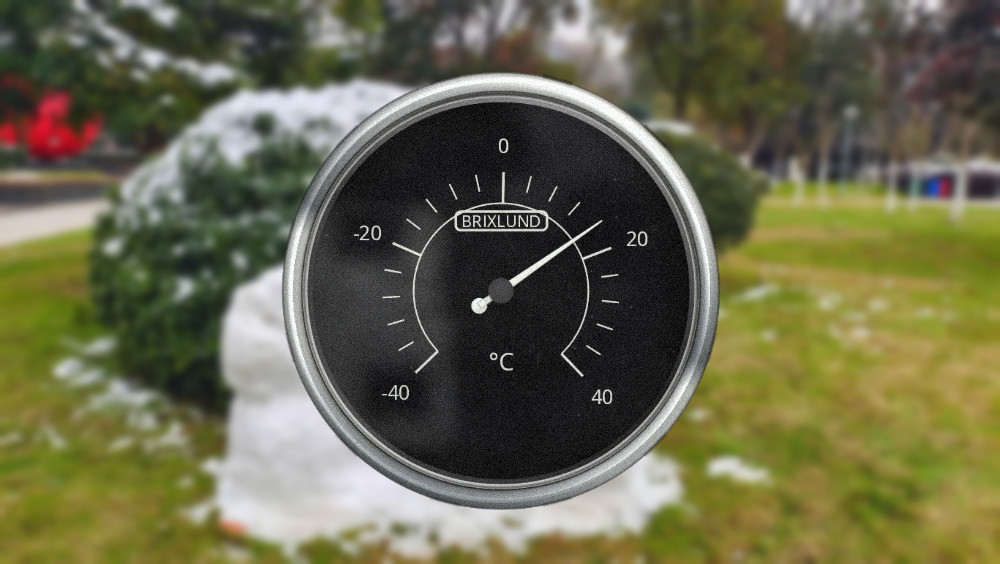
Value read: 16°C
